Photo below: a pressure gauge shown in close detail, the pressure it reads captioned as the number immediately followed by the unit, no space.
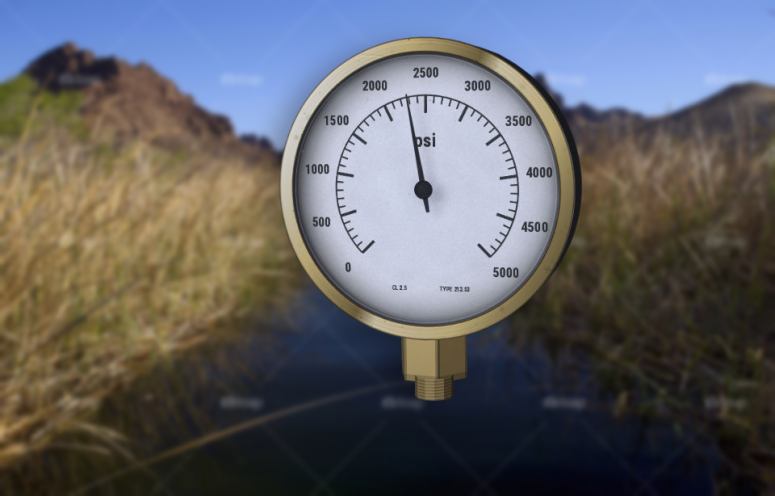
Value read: 2300psi
